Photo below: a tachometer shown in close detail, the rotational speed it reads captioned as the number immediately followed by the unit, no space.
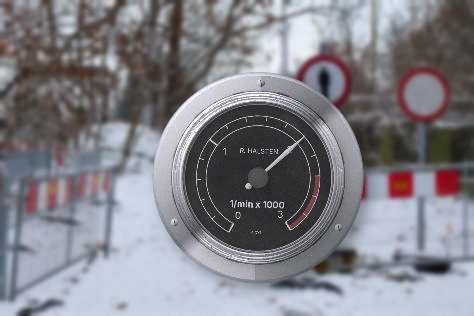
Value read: 2000rpm
